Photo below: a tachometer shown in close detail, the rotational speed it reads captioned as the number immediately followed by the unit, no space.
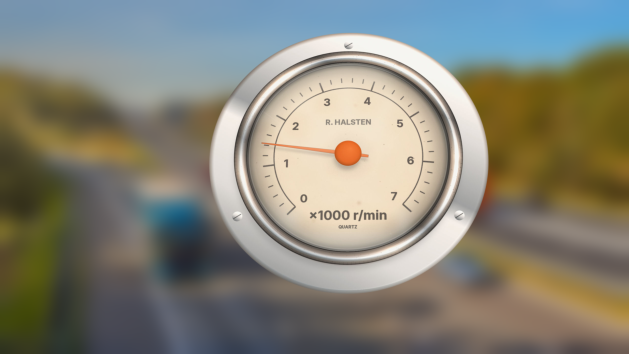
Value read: 1400rpm
